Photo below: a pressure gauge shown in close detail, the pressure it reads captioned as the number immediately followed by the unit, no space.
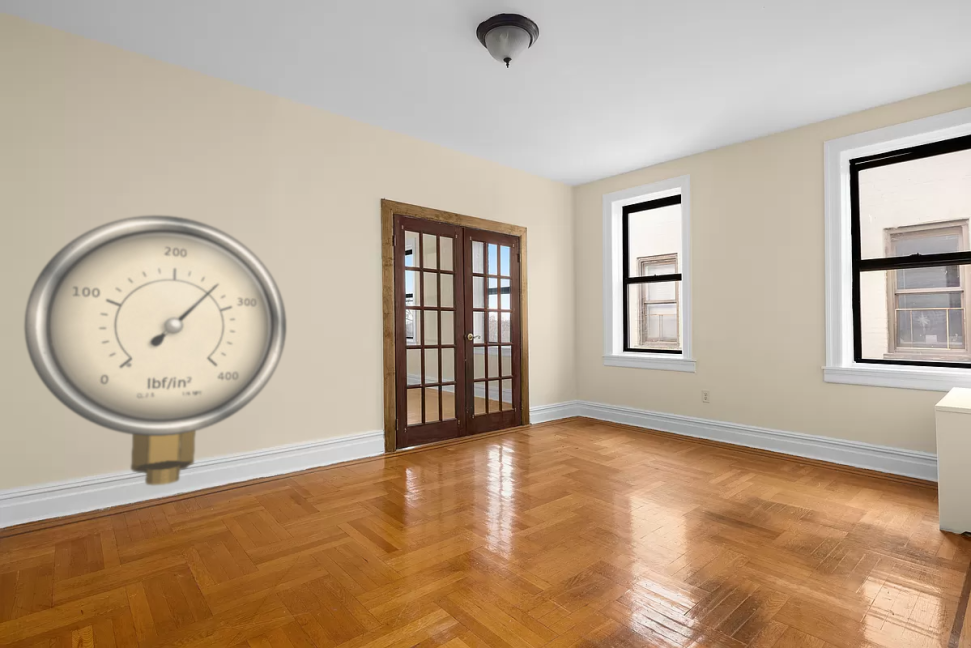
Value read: 260psi
